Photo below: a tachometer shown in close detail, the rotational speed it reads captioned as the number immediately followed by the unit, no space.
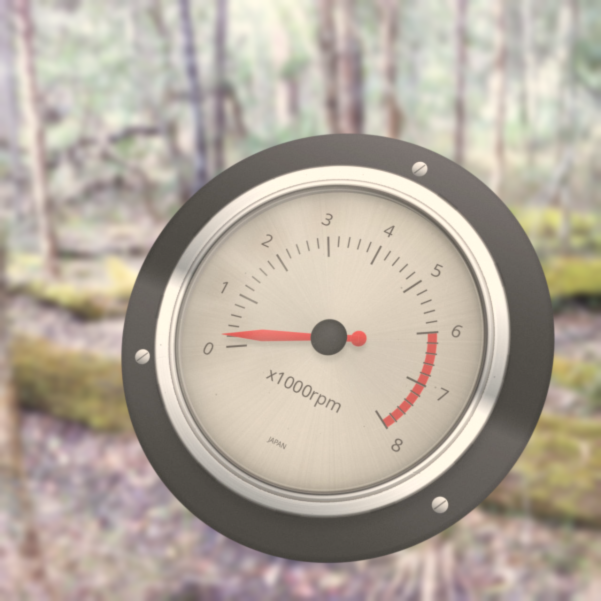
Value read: 200rpm
